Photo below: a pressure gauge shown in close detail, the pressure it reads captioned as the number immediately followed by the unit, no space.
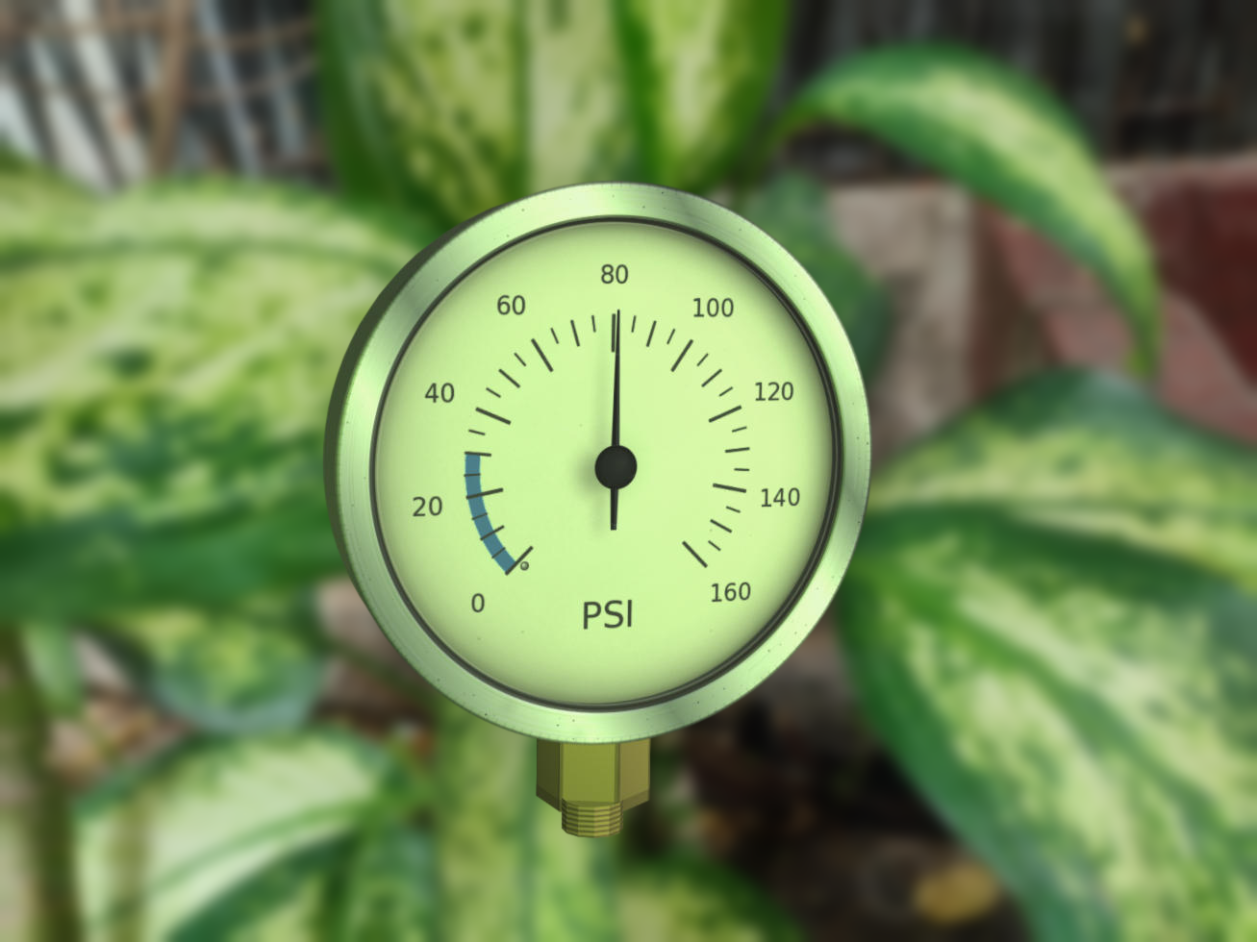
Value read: 80psi
